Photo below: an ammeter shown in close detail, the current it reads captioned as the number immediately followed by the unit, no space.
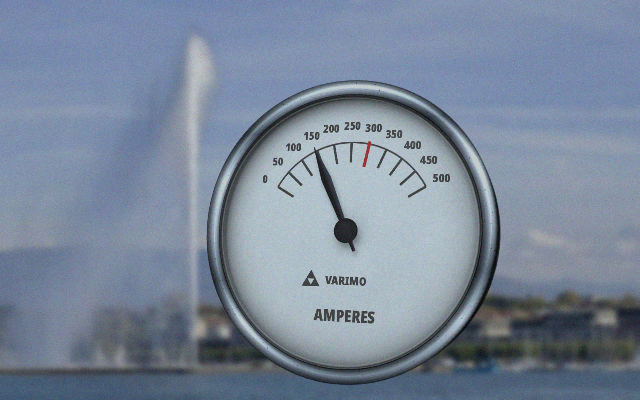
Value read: 150A
